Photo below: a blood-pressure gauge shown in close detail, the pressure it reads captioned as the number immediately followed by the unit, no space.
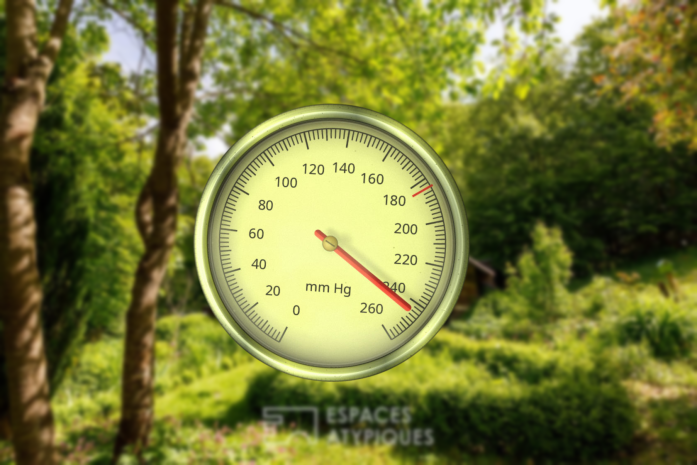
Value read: 244mmHg
